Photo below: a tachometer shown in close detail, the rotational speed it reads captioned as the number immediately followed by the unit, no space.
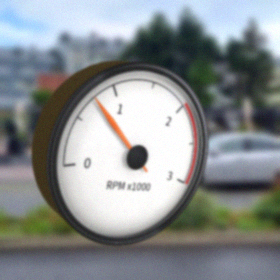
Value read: 750rpm
